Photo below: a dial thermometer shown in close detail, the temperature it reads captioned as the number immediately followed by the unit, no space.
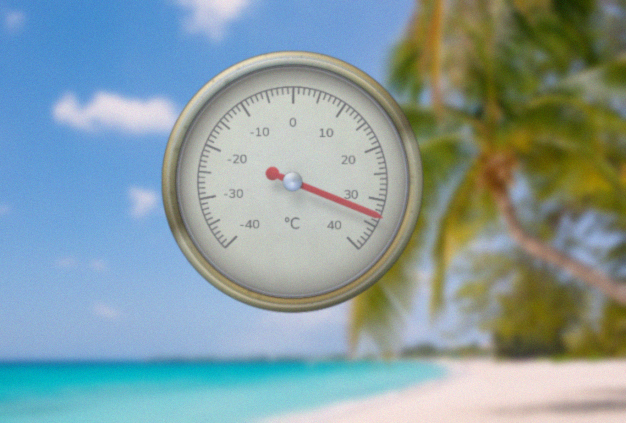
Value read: 33°C
